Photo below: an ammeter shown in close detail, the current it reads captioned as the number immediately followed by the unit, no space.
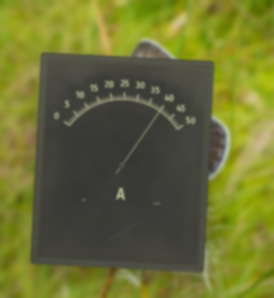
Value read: 40A
